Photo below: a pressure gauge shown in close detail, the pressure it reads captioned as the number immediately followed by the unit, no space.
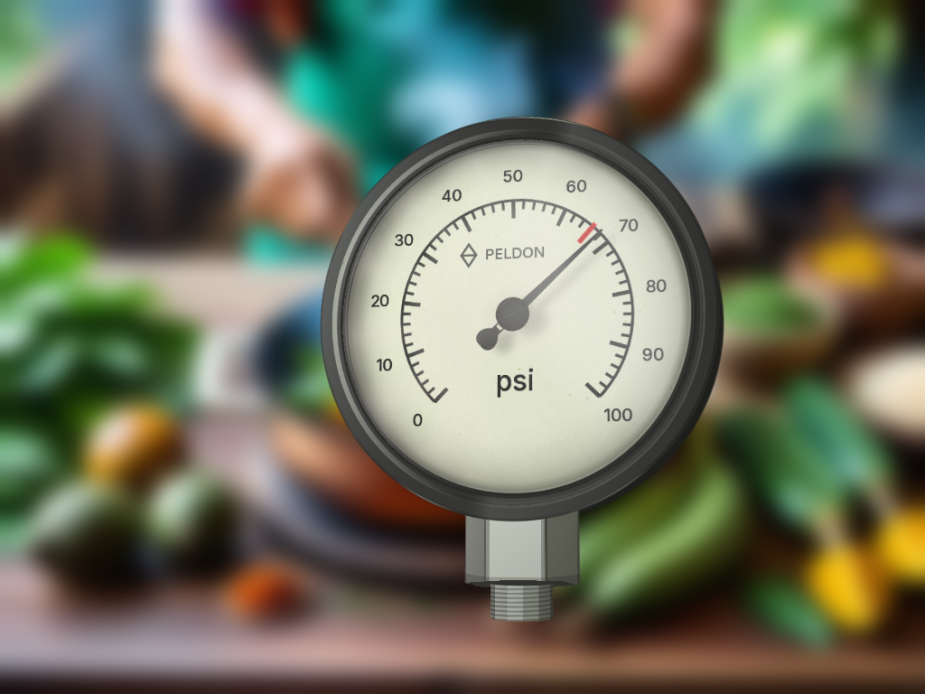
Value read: 68psi
